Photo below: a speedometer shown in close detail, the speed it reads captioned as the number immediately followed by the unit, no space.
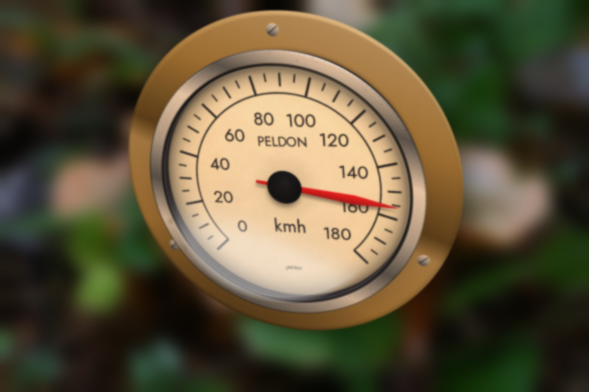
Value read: 155km/h
